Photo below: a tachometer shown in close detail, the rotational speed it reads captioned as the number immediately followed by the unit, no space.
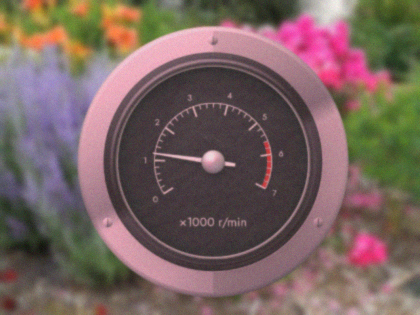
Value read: 1200rpm
